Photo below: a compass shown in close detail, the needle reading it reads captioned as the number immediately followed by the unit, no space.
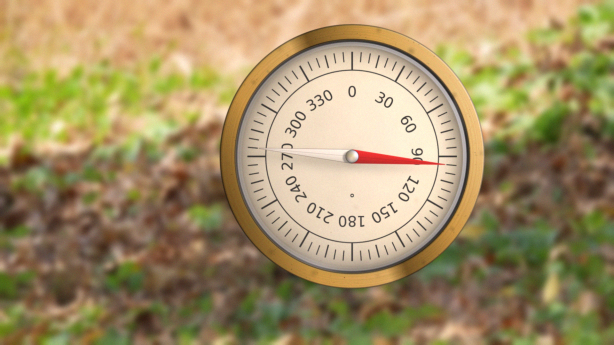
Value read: 95°
